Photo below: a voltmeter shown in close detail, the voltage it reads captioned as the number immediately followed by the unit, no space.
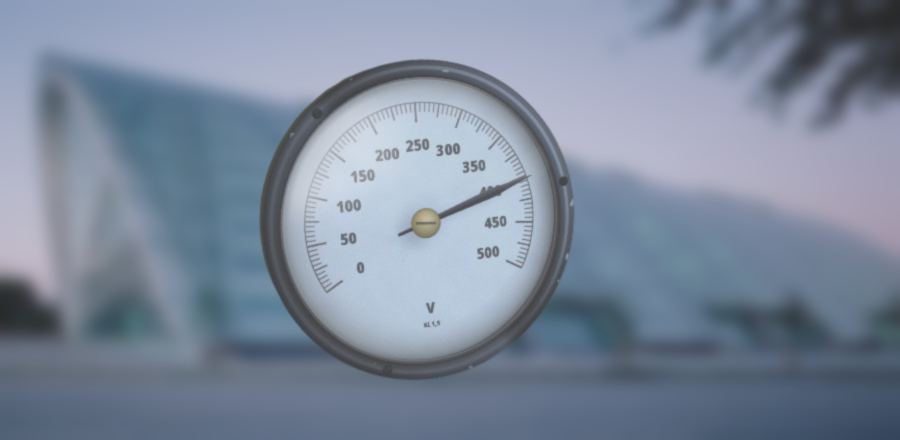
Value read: 400V
